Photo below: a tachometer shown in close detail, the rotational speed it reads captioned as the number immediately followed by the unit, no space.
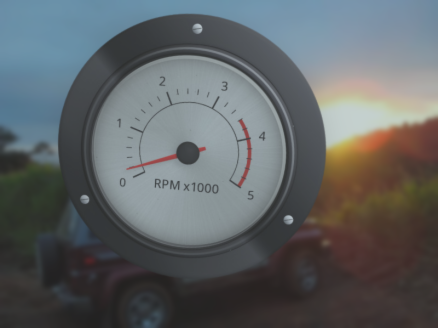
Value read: 200rpm
